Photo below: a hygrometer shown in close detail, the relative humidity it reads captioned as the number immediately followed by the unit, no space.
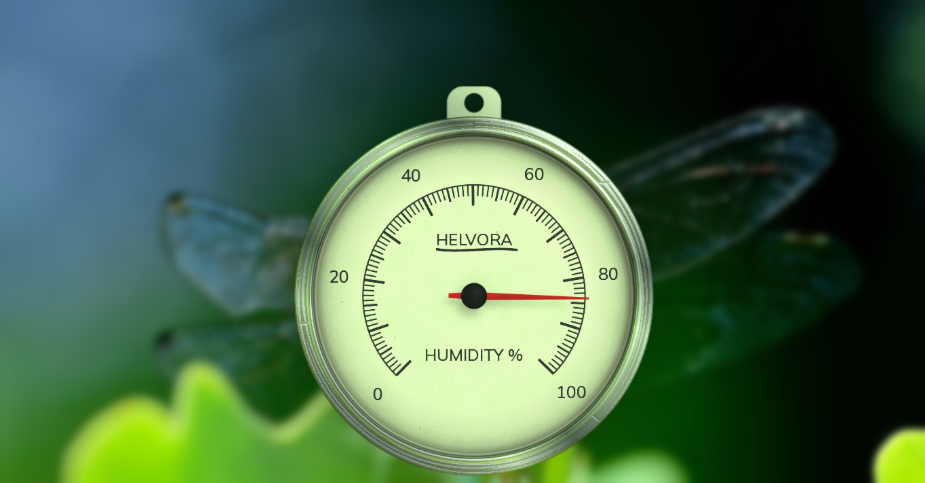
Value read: 84%
